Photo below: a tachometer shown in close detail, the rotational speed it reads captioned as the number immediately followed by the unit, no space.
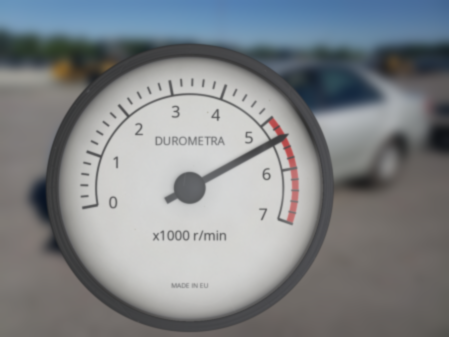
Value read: 5400rpm
